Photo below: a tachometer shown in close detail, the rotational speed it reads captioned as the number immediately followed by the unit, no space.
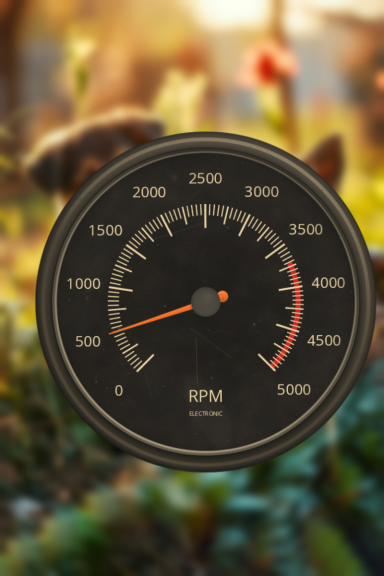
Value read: 500rpm
